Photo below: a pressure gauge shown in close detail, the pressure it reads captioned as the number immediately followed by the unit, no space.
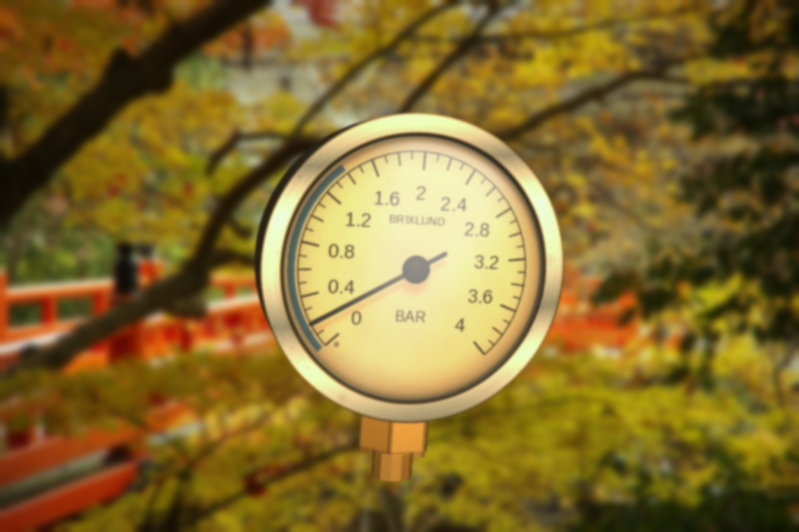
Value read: 0.2bar
